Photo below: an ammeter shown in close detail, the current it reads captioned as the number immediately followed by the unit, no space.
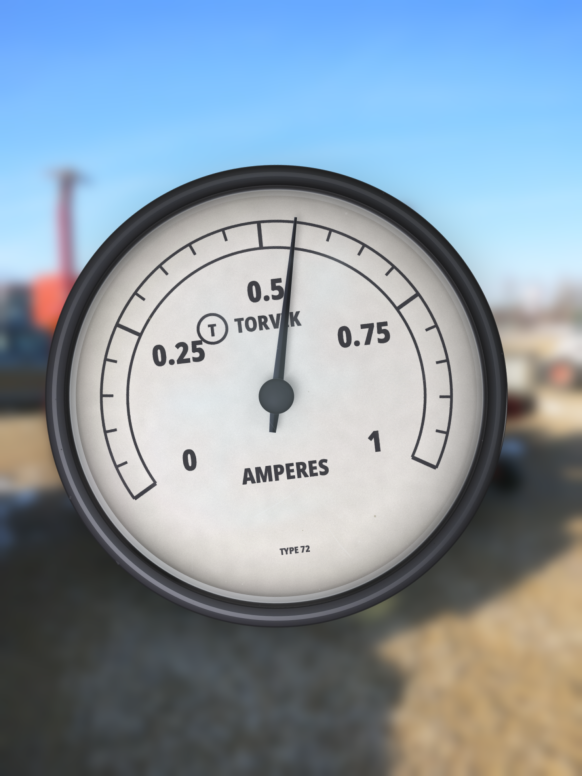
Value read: 0.55A
